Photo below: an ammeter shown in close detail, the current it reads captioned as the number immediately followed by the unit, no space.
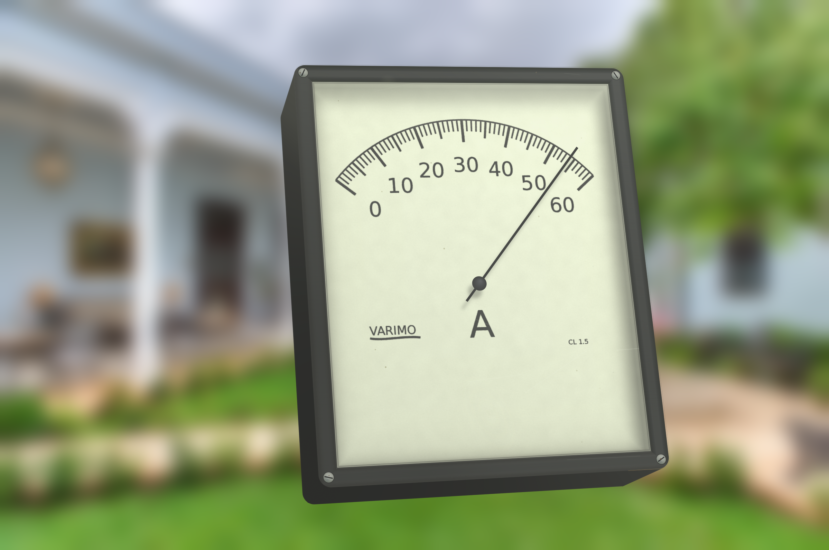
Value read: 54A
